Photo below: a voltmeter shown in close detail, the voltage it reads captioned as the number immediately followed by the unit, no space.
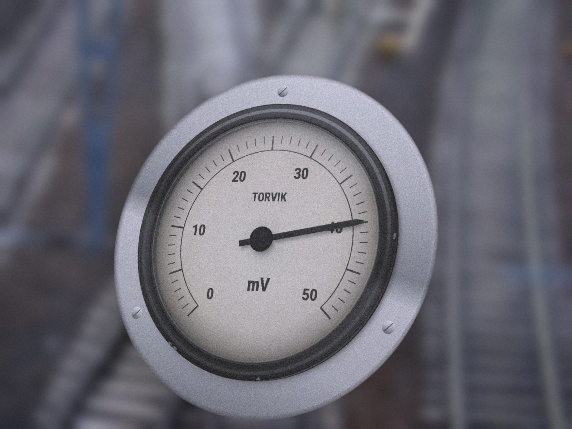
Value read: 40mV
